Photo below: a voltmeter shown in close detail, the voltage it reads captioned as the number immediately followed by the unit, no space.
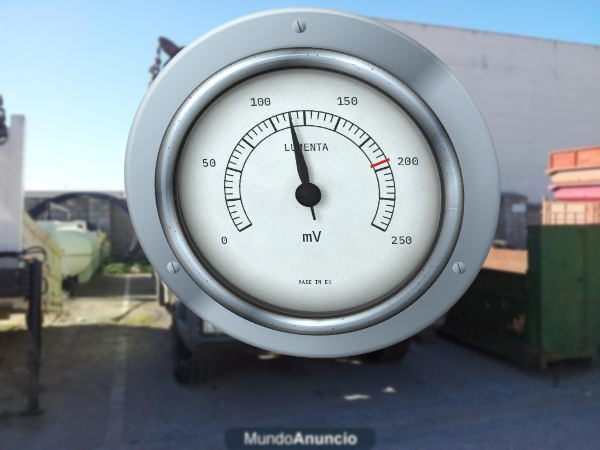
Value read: 115mV
